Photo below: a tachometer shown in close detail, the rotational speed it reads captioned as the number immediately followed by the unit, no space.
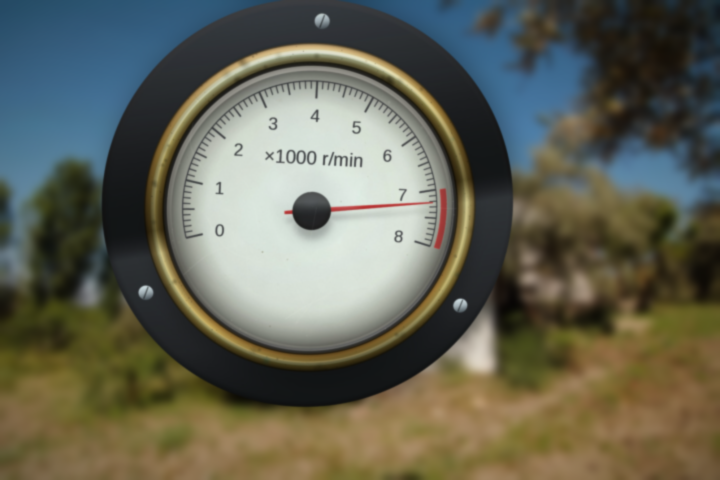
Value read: 7200rpm
